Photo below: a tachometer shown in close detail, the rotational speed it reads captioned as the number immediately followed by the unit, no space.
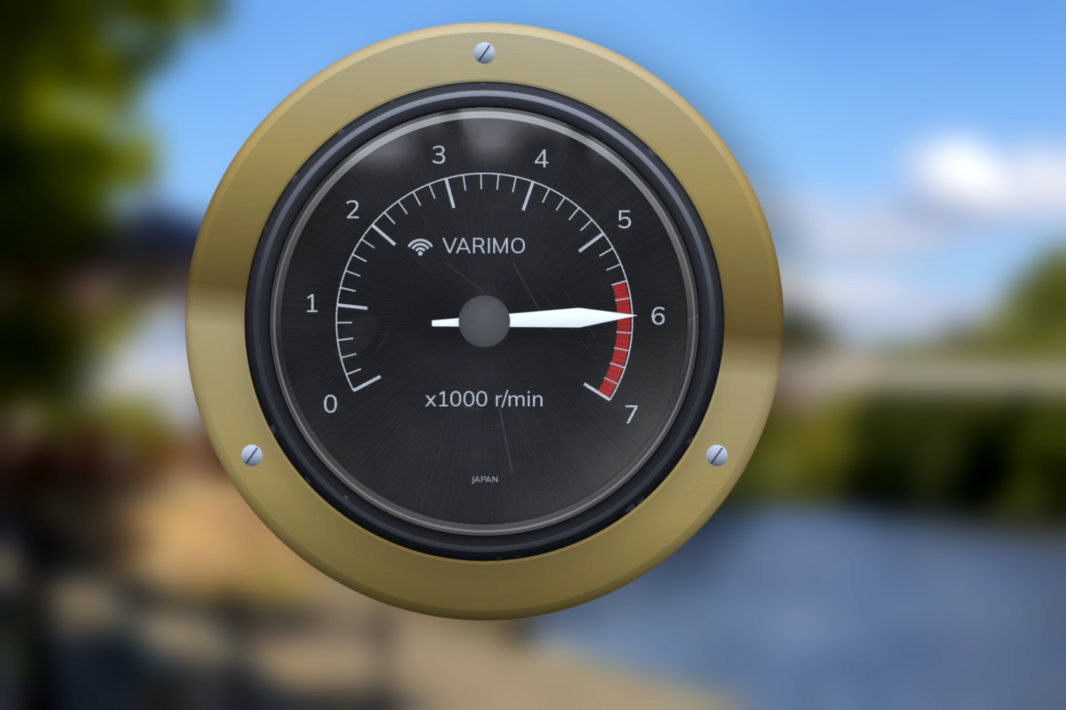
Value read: 6000rpm
